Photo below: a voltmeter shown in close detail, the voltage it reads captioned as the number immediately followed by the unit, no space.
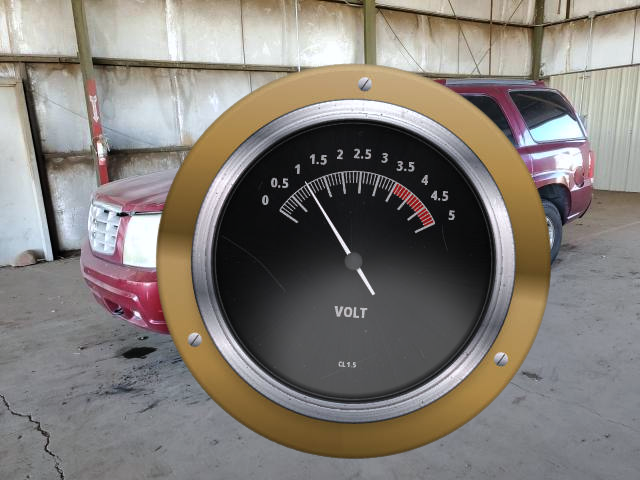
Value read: 1V
